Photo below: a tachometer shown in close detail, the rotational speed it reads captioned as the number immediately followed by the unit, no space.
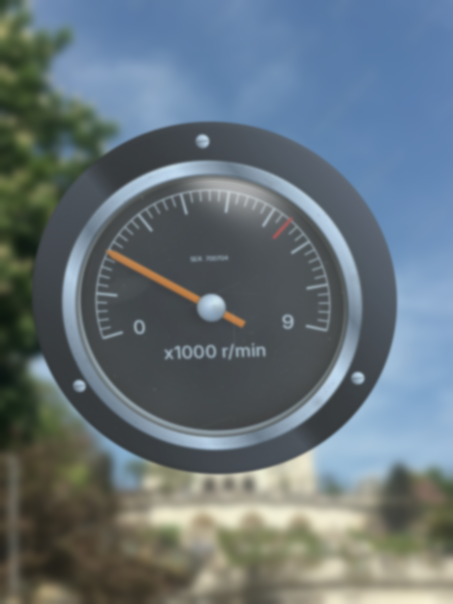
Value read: 2000rpm
